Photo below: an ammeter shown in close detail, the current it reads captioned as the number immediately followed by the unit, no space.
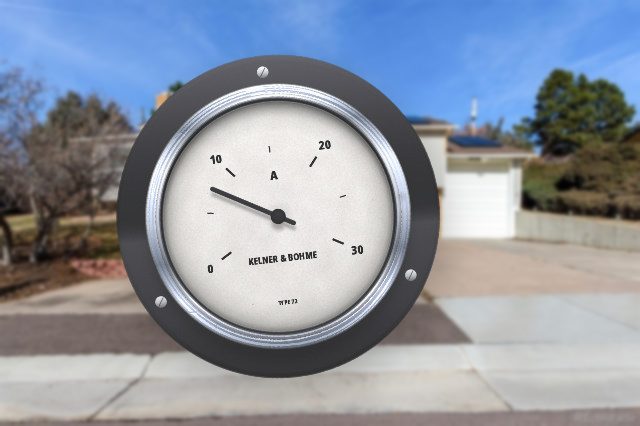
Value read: 7.5A
